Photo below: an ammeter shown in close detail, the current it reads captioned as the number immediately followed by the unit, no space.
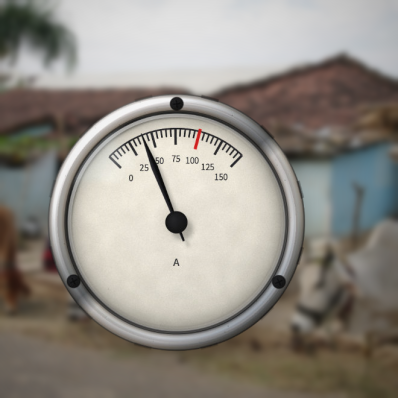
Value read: 40A
